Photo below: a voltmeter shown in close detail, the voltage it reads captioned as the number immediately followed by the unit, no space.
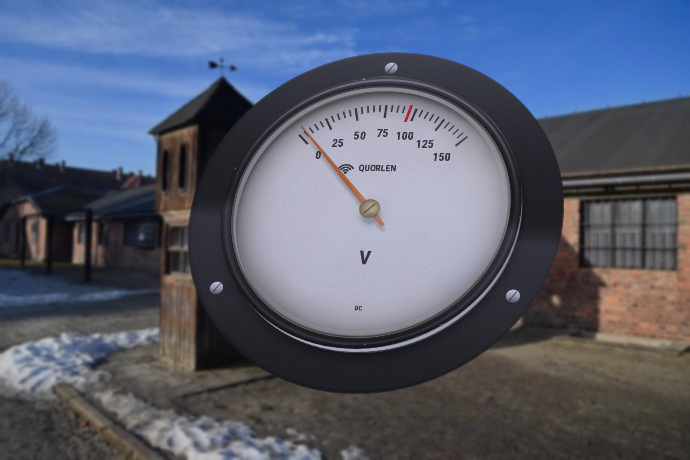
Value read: 5V
